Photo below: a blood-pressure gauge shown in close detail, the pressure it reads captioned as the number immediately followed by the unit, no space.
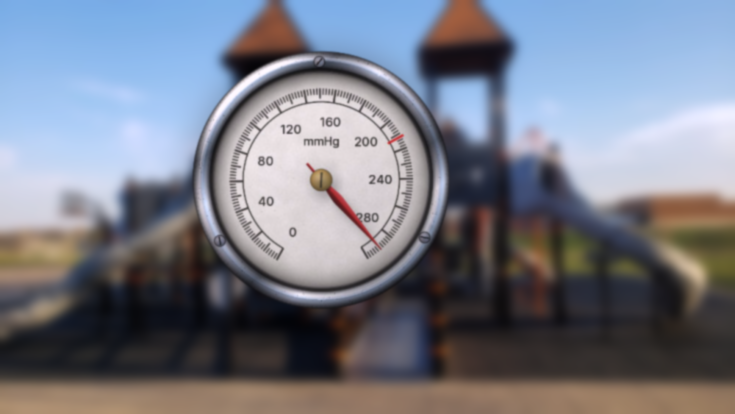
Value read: 290mmHg
